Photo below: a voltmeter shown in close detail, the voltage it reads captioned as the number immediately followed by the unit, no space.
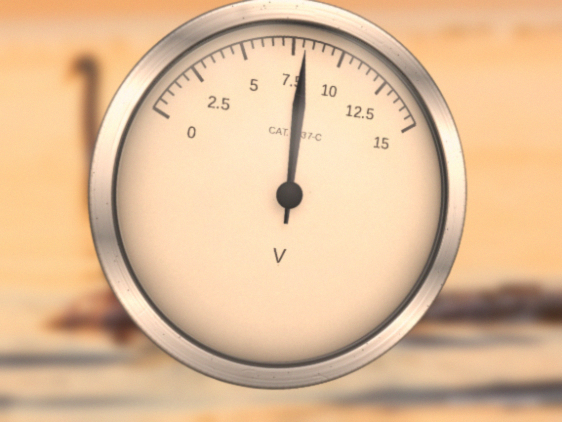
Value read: 8V
